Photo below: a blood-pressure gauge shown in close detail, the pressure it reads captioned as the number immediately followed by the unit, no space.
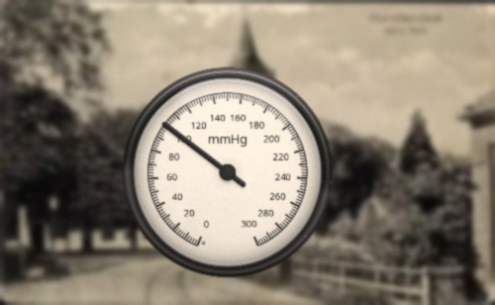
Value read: 100mmHg
